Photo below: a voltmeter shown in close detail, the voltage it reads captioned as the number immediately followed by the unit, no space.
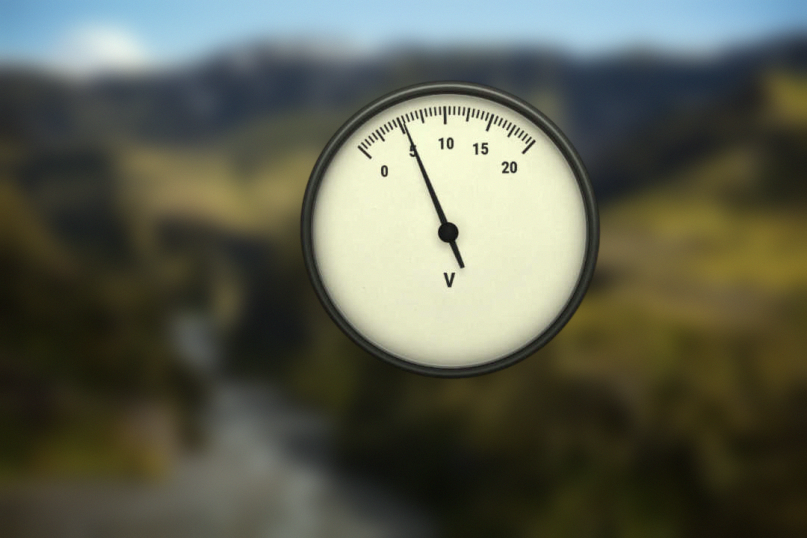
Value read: 5.5V
